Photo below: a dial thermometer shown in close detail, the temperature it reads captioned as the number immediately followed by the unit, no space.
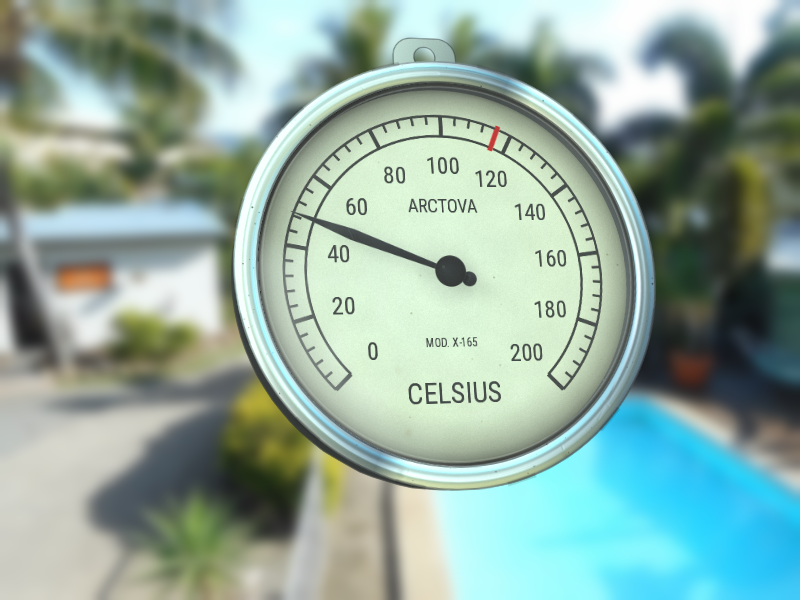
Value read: 48°C
